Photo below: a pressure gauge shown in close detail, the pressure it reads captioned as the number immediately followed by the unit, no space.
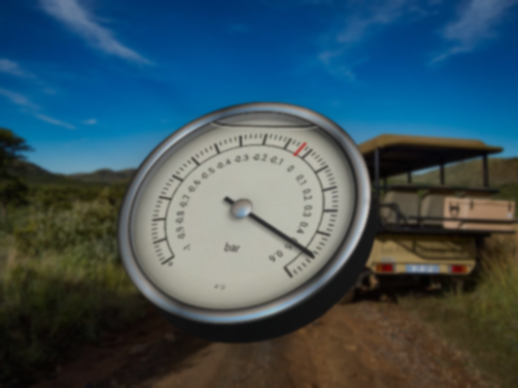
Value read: 0.5bar
